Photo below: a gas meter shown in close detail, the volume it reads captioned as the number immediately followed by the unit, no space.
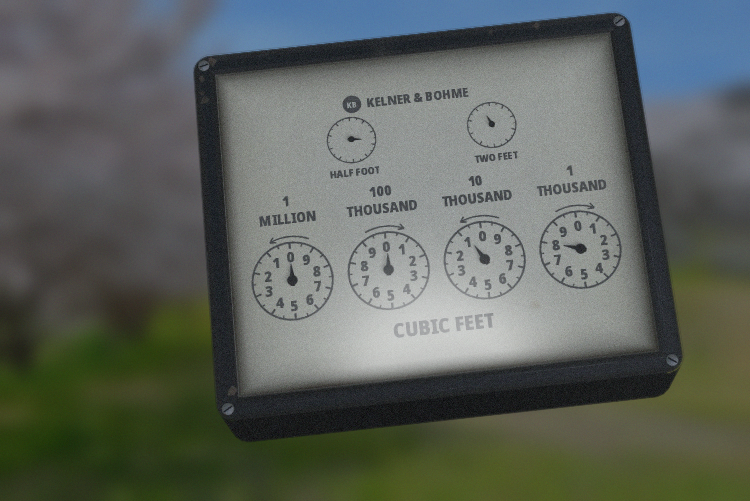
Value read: 800ft³
